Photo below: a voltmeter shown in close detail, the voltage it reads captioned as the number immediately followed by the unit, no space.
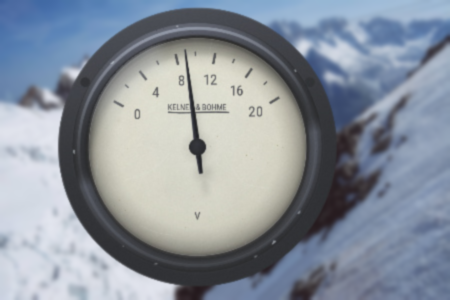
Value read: 9V
